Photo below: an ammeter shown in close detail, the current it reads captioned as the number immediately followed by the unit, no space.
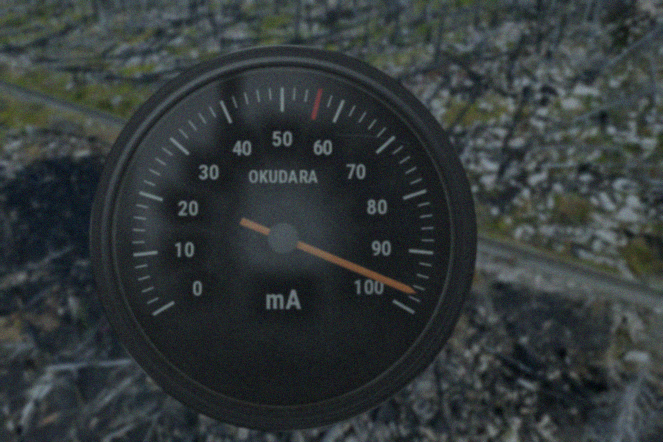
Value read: 97mA
